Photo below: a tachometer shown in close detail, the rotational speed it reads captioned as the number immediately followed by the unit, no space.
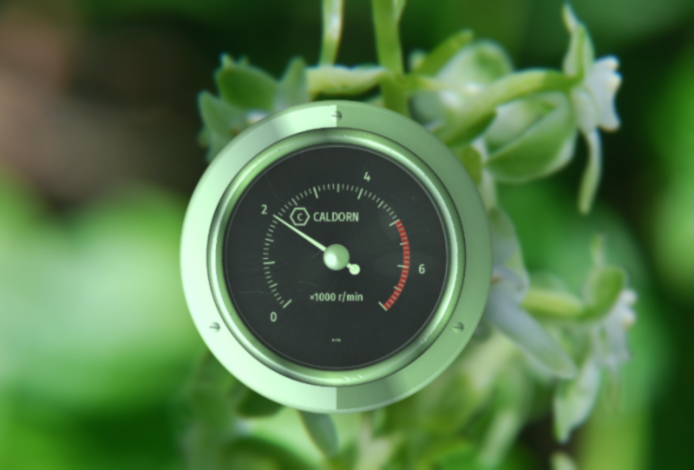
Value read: 2000rpm
